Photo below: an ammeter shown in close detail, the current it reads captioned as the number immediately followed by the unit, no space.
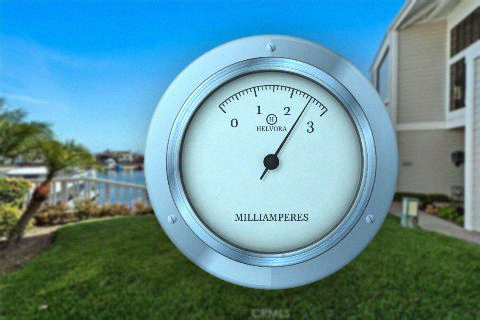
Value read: 2.5mA
